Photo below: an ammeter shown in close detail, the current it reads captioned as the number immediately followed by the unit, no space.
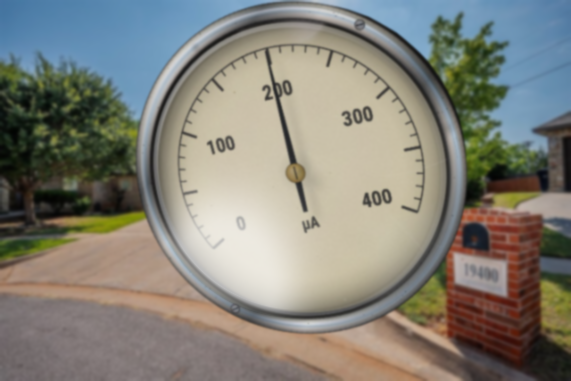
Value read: 200µA
